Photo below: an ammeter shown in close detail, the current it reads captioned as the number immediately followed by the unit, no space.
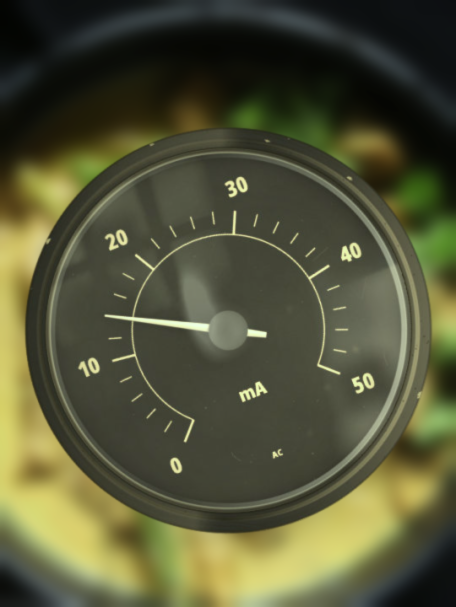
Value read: 14mA
